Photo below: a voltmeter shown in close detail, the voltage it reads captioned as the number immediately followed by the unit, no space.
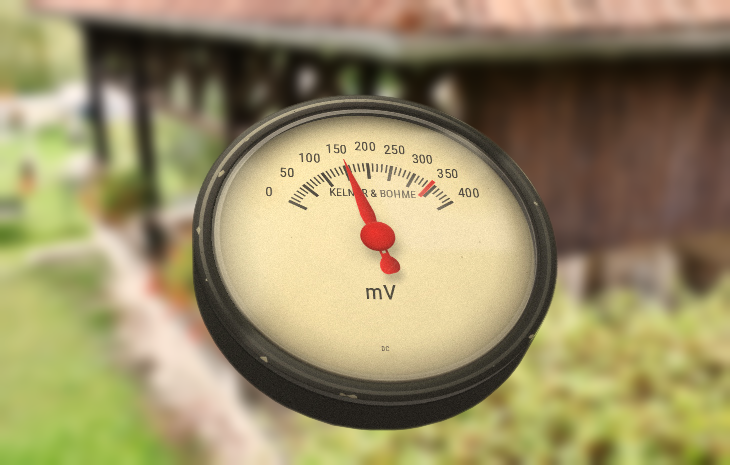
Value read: 150mV
